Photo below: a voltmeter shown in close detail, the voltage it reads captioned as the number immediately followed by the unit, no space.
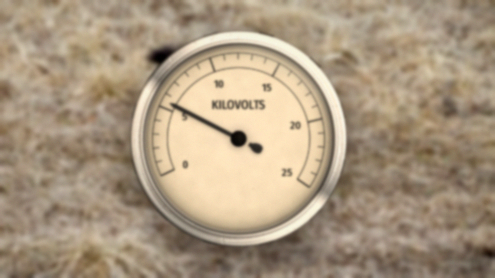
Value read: 5.5kV
